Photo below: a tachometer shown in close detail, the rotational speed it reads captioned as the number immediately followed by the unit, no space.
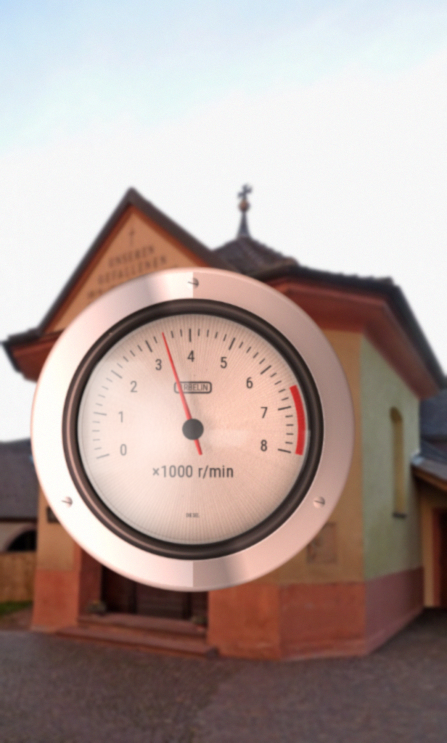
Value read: 3400rpm
